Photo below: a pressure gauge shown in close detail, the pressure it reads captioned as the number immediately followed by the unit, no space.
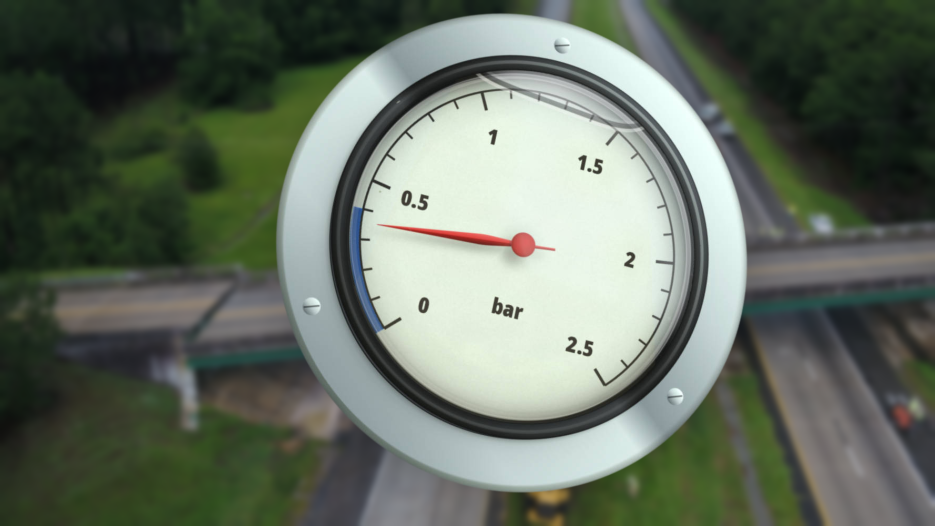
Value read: 0.35bar
